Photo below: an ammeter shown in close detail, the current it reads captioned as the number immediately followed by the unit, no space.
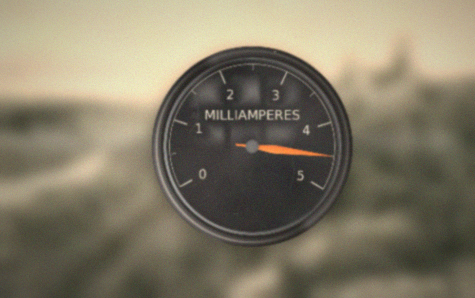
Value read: 4.5mA
